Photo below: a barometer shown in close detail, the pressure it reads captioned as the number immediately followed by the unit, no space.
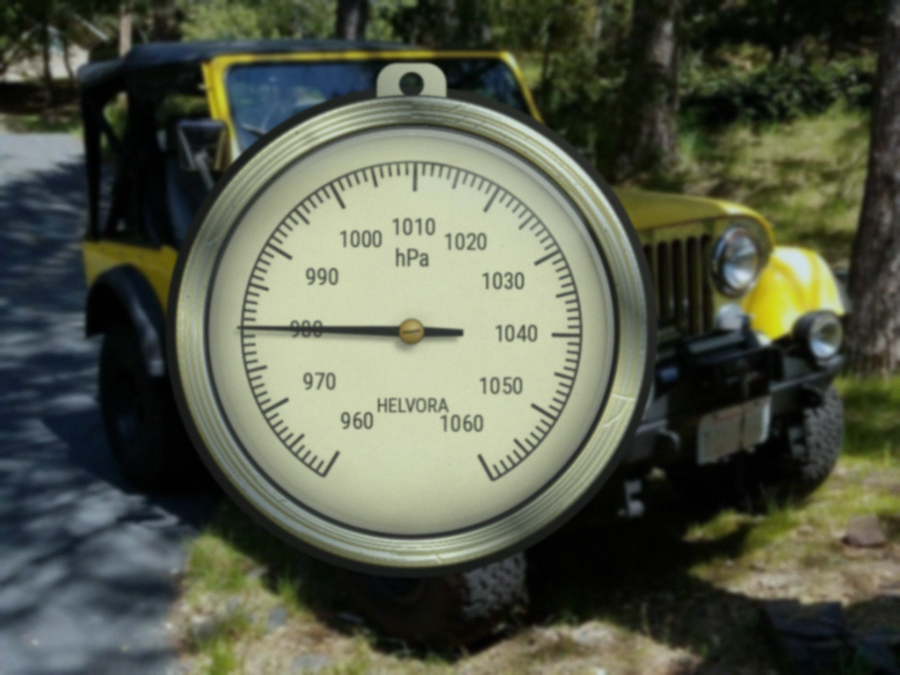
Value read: 980hPa
